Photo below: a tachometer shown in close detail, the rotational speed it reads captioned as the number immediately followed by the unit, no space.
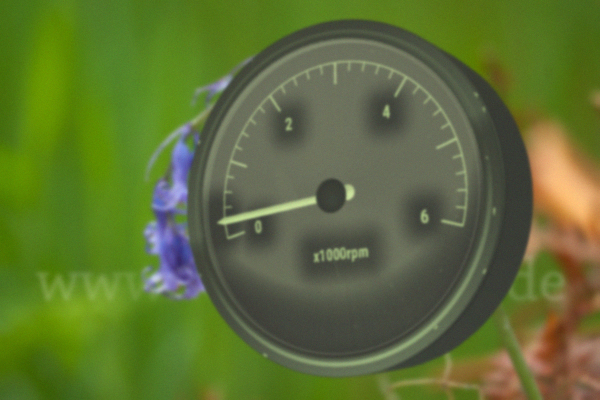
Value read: 200rpm
